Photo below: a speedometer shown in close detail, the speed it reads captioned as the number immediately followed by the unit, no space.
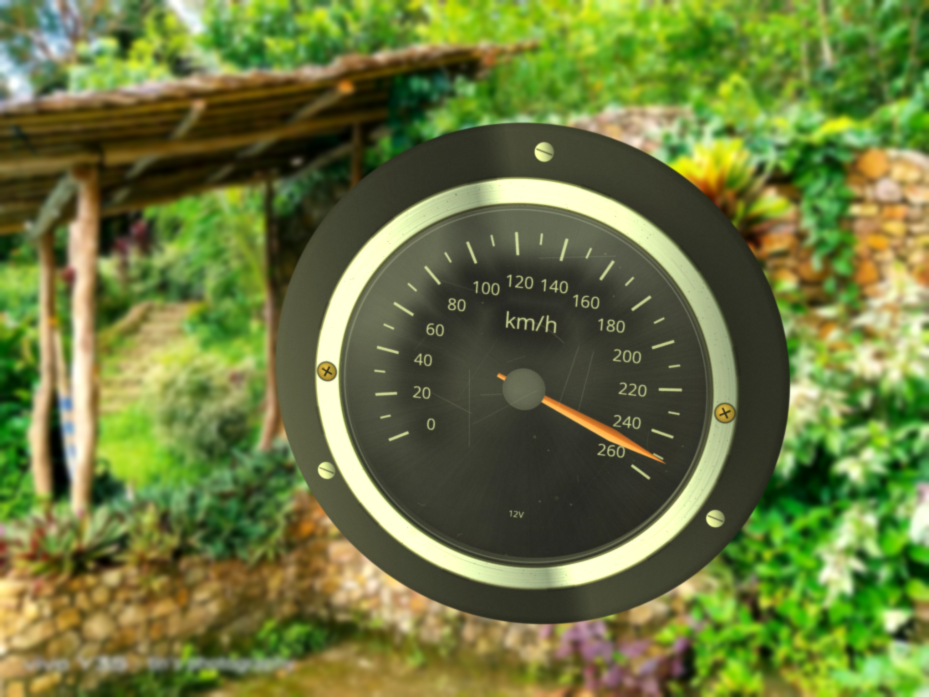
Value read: 250km/h
